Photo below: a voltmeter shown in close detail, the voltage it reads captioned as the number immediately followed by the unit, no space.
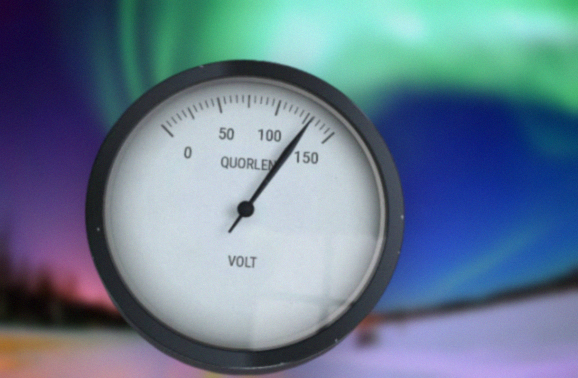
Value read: 130V
